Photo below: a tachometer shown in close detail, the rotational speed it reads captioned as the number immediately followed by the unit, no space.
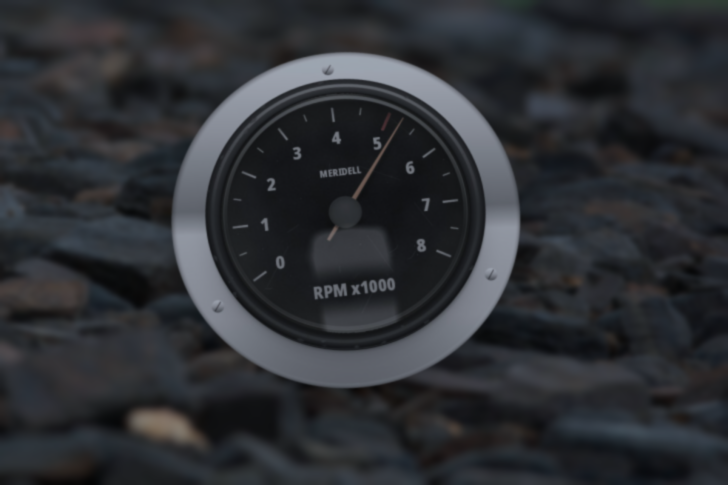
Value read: 5250rpm
